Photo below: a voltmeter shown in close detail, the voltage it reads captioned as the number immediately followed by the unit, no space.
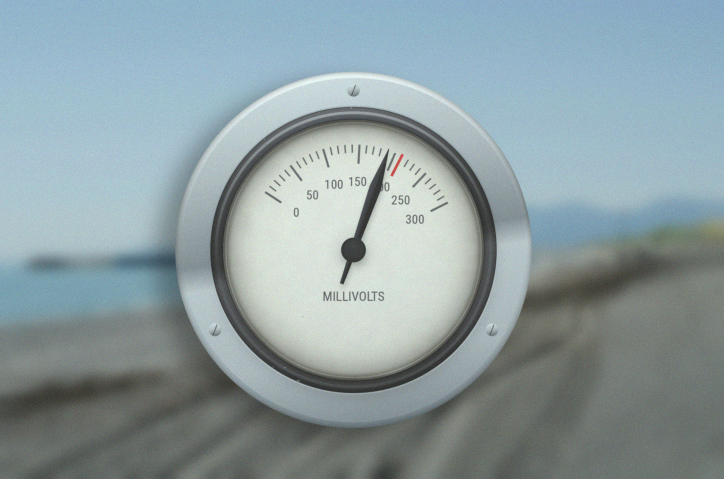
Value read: 190mV
